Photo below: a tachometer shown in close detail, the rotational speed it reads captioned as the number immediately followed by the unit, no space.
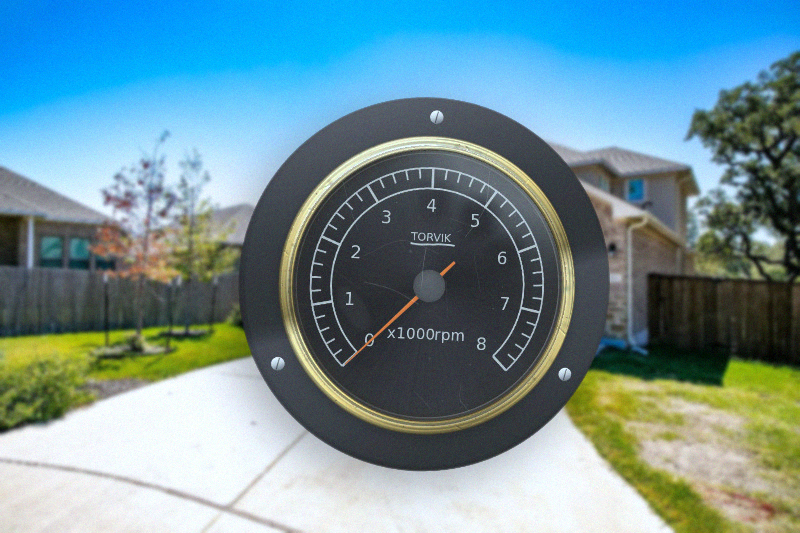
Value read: 0rpm
